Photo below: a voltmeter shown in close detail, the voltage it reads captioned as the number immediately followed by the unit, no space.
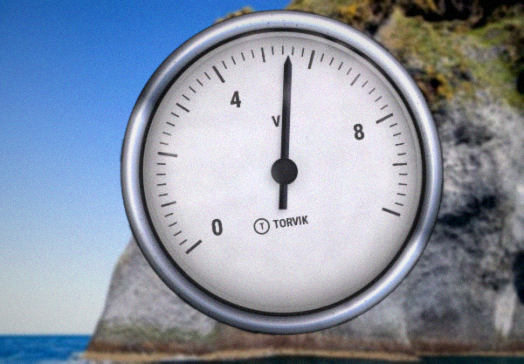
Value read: 5.5V
